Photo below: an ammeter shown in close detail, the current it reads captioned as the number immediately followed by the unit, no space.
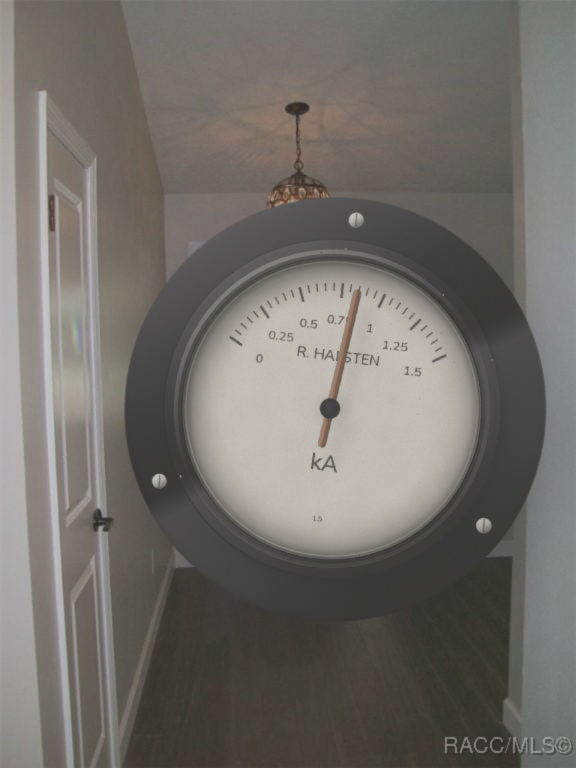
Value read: 0.85kA
